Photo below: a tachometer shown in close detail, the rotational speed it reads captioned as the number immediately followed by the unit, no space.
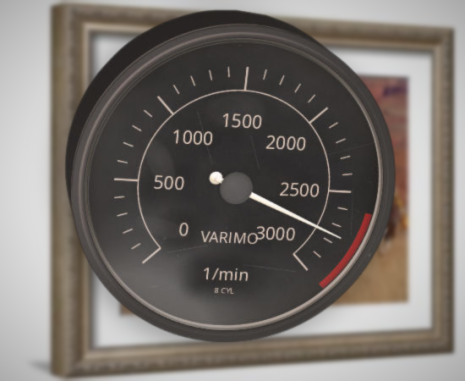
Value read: 2750rpm
